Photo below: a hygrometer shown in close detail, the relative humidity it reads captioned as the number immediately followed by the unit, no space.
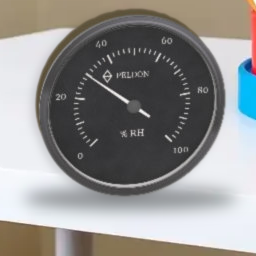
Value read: 30%
